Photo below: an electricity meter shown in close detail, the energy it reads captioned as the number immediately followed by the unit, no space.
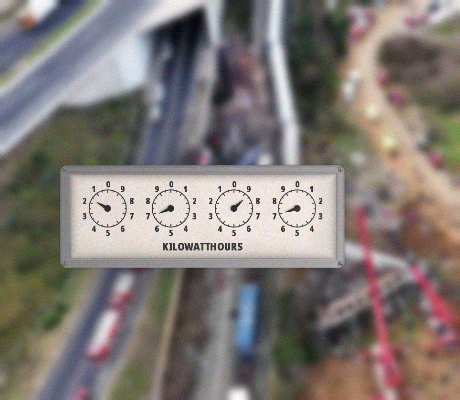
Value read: 1687kWh
